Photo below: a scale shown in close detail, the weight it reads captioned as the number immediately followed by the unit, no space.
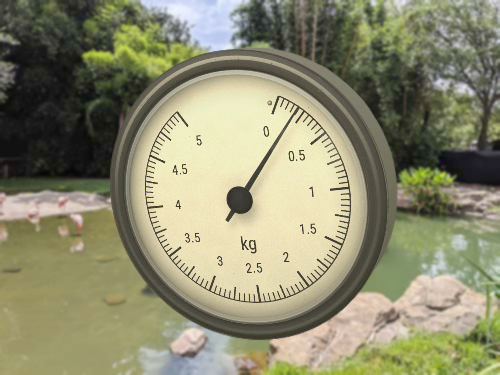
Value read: 0.2kg
